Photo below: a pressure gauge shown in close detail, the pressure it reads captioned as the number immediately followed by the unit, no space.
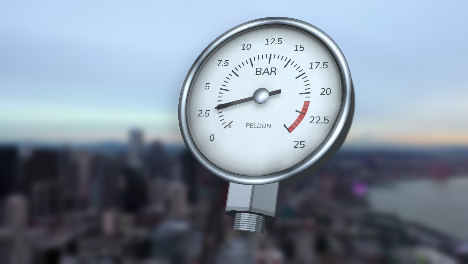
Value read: 2.5bar
